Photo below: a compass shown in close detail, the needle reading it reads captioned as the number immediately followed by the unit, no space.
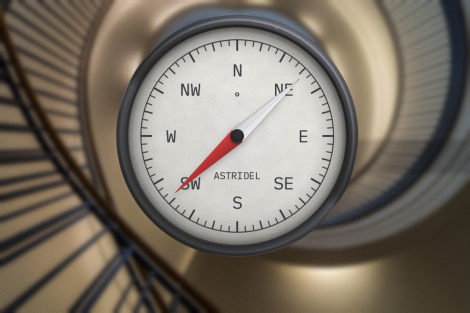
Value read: 227.5°
